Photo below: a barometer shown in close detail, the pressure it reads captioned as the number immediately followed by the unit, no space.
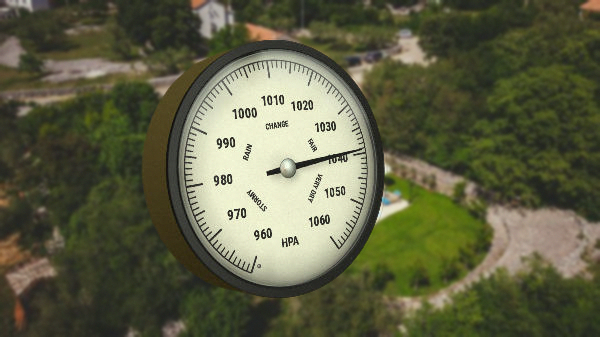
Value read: 1039hPa
